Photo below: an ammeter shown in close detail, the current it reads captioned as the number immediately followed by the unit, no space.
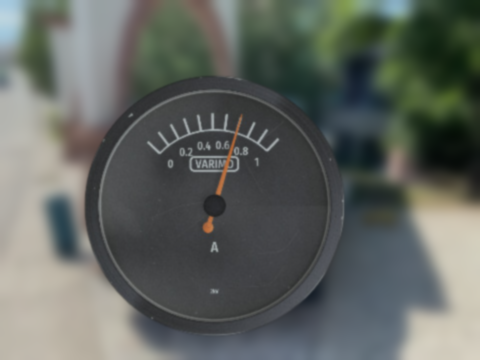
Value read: 0.7A
